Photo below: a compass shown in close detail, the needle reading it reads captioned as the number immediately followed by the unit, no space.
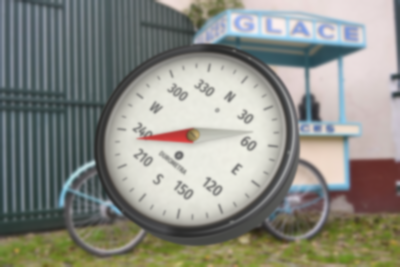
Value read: 230°
